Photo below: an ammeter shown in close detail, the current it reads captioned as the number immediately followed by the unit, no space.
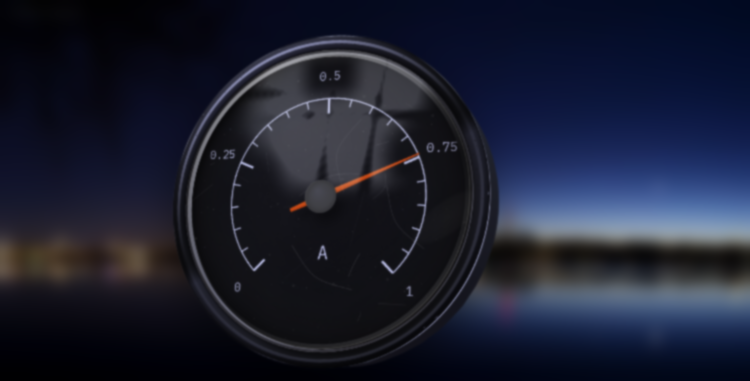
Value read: 0.75A
